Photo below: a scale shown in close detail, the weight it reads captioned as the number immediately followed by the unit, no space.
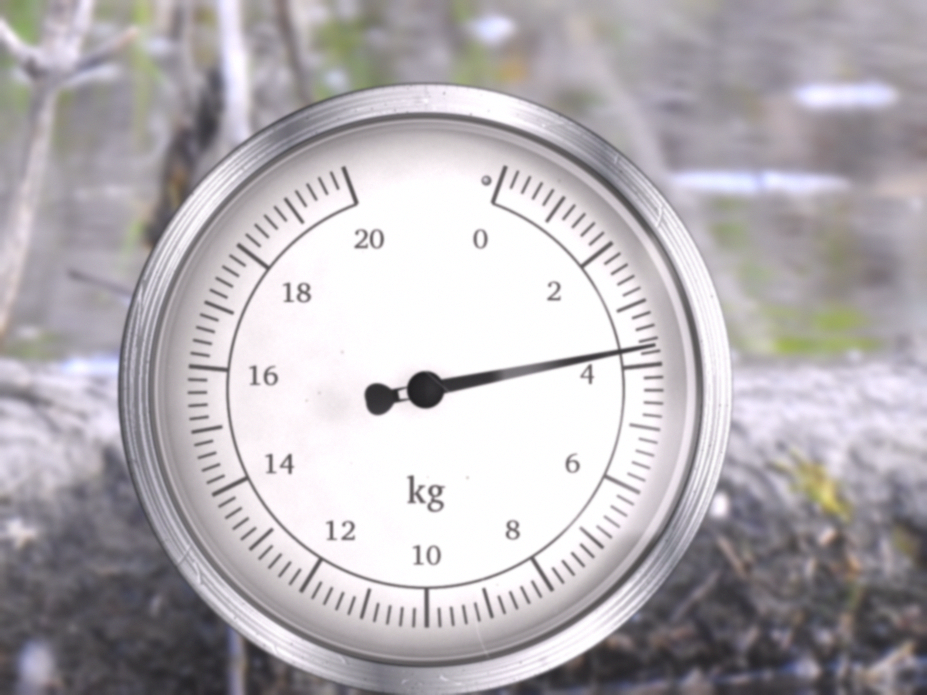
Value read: 3.7kg
